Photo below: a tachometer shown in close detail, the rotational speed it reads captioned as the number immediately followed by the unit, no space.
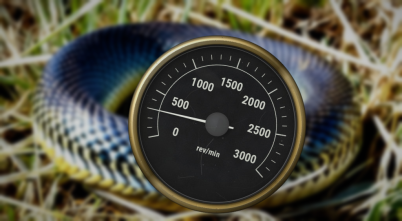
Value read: 300rpm
